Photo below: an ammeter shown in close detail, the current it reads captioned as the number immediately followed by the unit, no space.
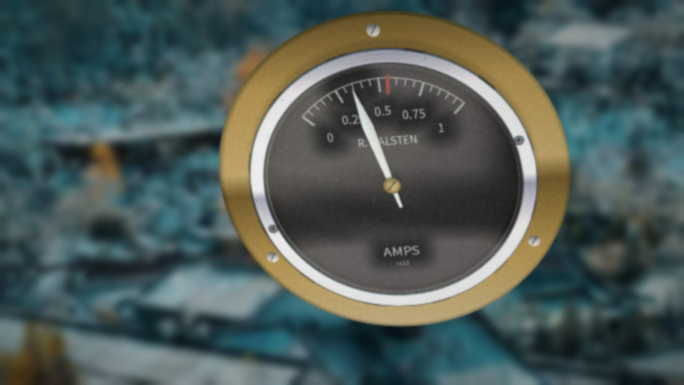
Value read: 0.35A
